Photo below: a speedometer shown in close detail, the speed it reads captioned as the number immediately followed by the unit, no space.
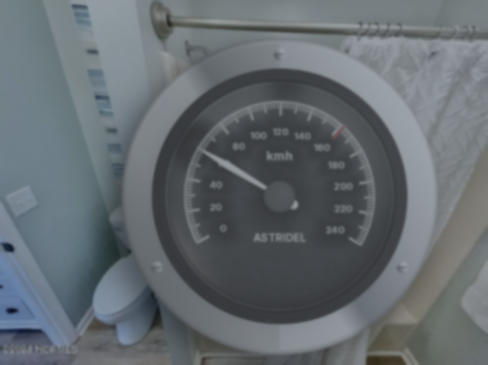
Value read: 60km/h
